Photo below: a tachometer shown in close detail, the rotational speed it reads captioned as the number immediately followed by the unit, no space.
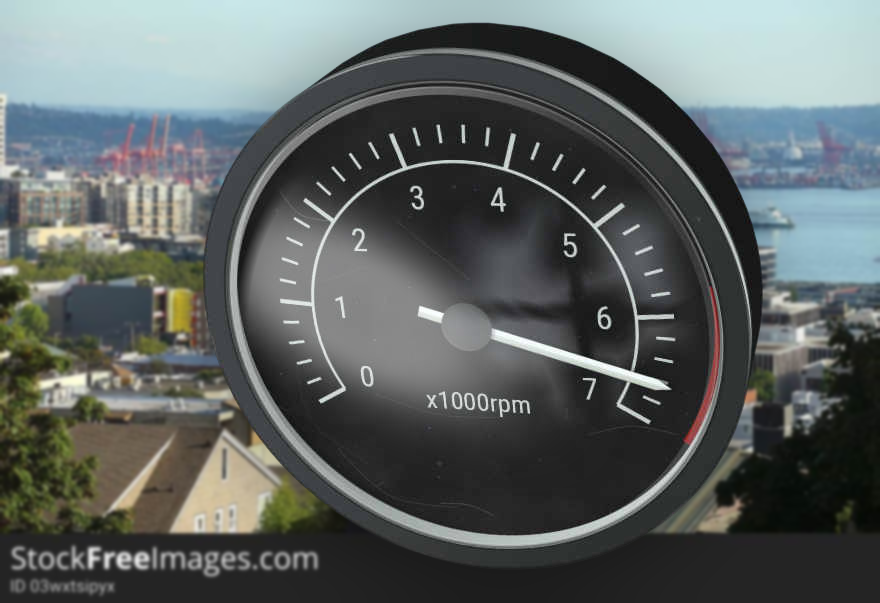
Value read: 6600rpm
